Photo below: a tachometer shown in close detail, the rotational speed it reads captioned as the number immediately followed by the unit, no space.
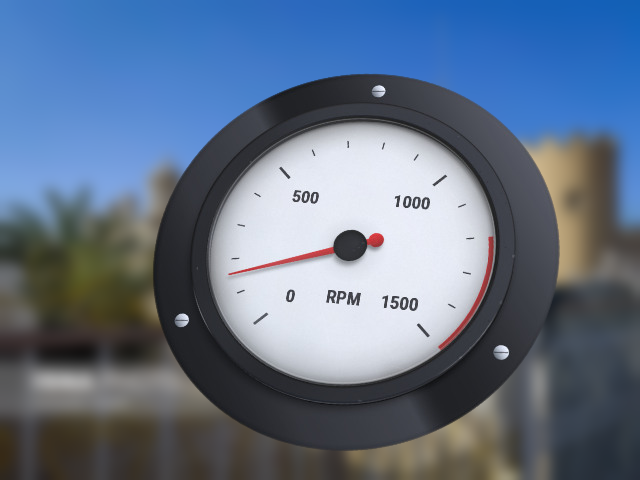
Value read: 150rpm
